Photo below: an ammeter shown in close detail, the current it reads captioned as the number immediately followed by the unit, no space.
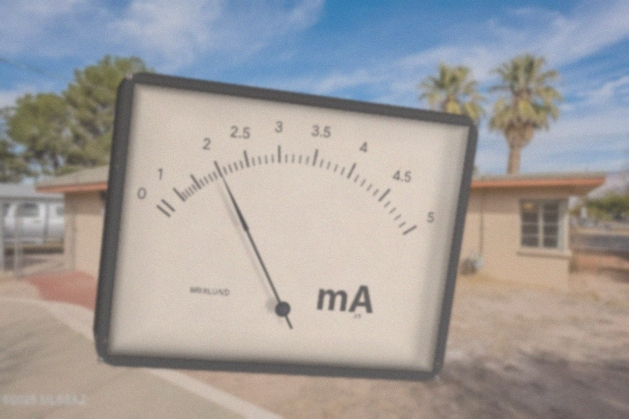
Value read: 2mA
